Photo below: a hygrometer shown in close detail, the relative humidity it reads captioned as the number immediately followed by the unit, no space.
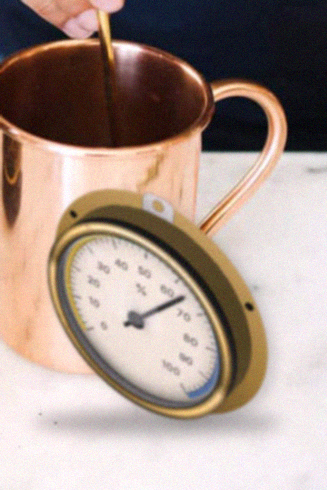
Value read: 64%
